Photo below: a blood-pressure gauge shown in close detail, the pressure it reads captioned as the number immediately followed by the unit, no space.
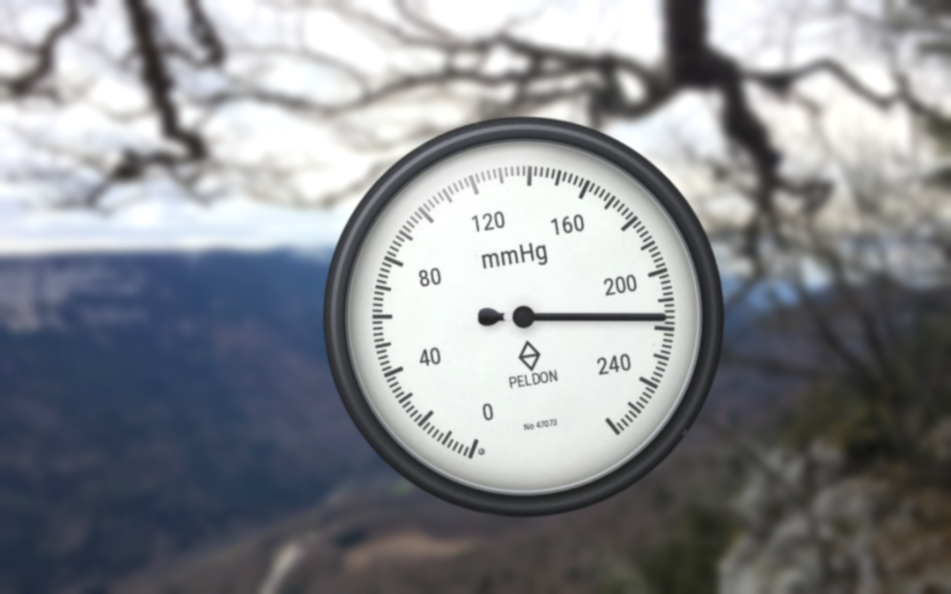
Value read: 216mmHg
